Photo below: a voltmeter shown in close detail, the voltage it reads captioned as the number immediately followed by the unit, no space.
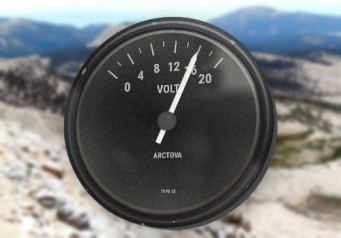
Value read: 16V
